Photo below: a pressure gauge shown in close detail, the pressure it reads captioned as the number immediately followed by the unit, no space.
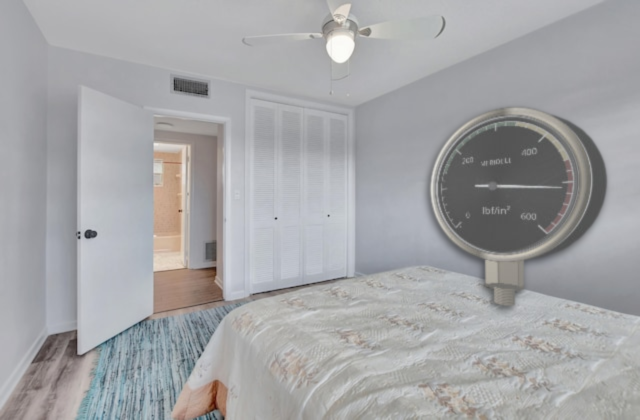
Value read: 510psi
